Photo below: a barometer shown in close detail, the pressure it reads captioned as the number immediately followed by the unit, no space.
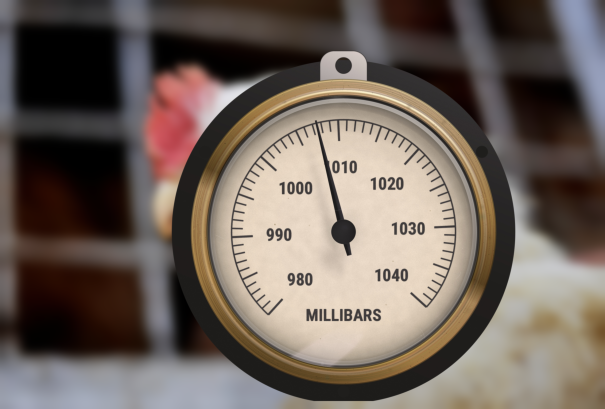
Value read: 1007.5mbar
